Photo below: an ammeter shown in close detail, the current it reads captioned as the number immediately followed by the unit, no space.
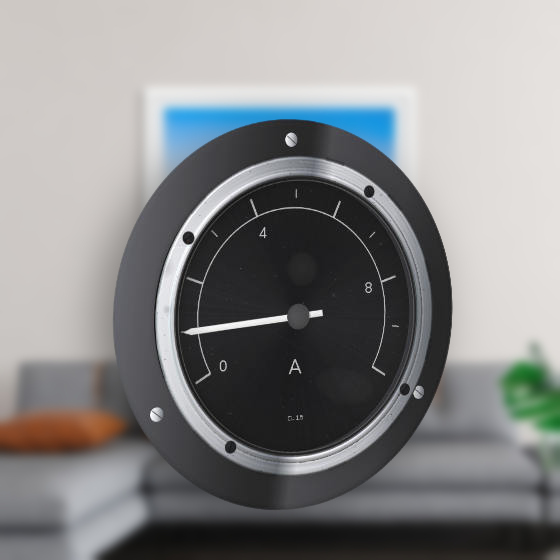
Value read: 1A
